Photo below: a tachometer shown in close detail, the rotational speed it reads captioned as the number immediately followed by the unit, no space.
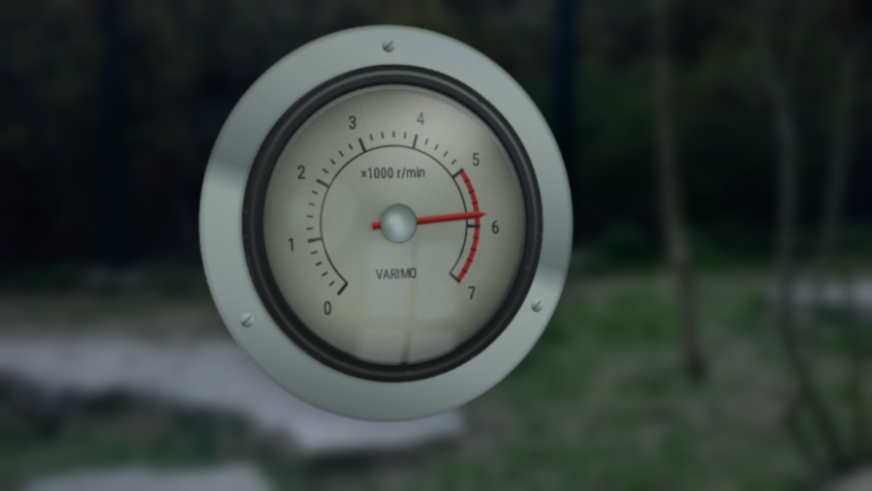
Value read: 5800rpm
